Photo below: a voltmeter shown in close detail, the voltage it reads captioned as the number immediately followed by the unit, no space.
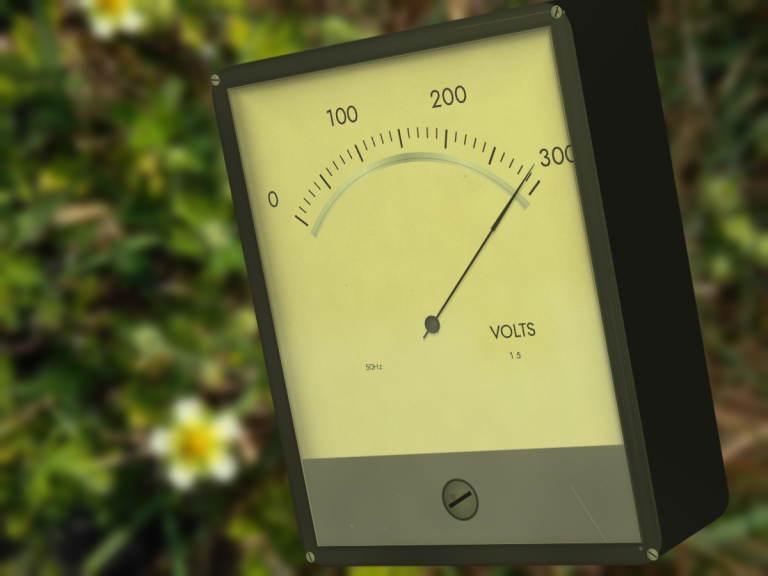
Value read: 290V
